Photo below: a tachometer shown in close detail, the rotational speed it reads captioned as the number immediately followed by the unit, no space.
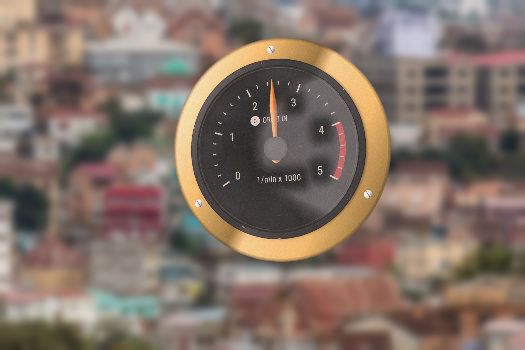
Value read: 2500rpm
